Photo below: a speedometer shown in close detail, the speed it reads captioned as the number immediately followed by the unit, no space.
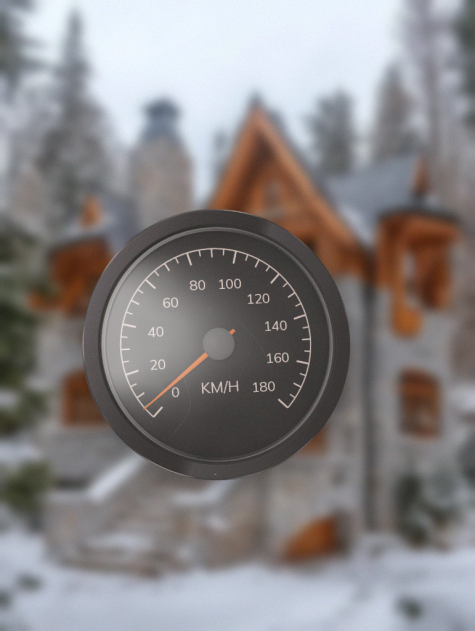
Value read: 5km/h
